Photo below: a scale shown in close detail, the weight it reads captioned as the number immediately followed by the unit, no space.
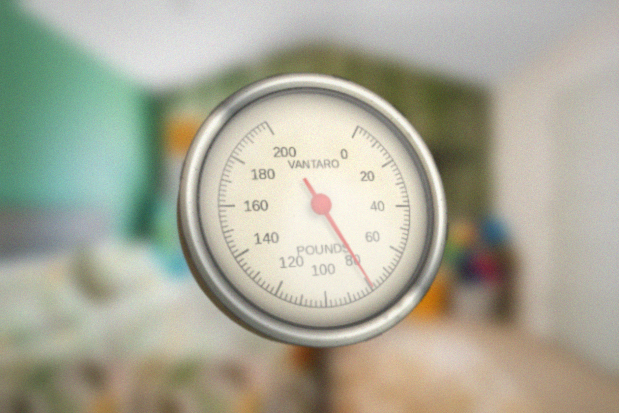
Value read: 80lb
